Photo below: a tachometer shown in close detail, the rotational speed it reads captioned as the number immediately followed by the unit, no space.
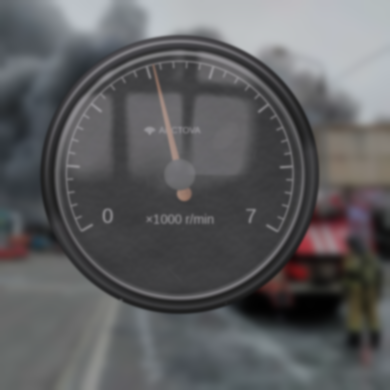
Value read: 3100rpm
